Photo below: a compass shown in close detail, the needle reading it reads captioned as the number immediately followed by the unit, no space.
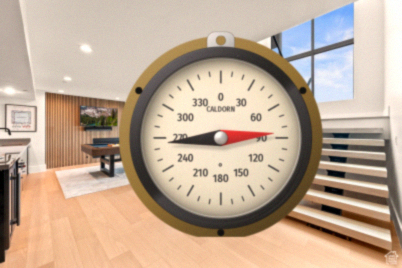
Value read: 85°
